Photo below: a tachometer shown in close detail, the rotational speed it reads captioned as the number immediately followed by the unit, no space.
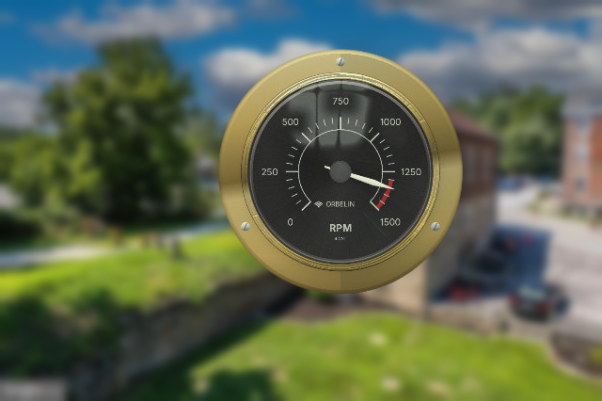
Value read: 1350rpm
